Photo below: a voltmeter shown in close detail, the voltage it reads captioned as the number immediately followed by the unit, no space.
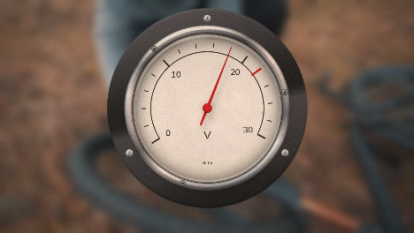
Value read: 18V
